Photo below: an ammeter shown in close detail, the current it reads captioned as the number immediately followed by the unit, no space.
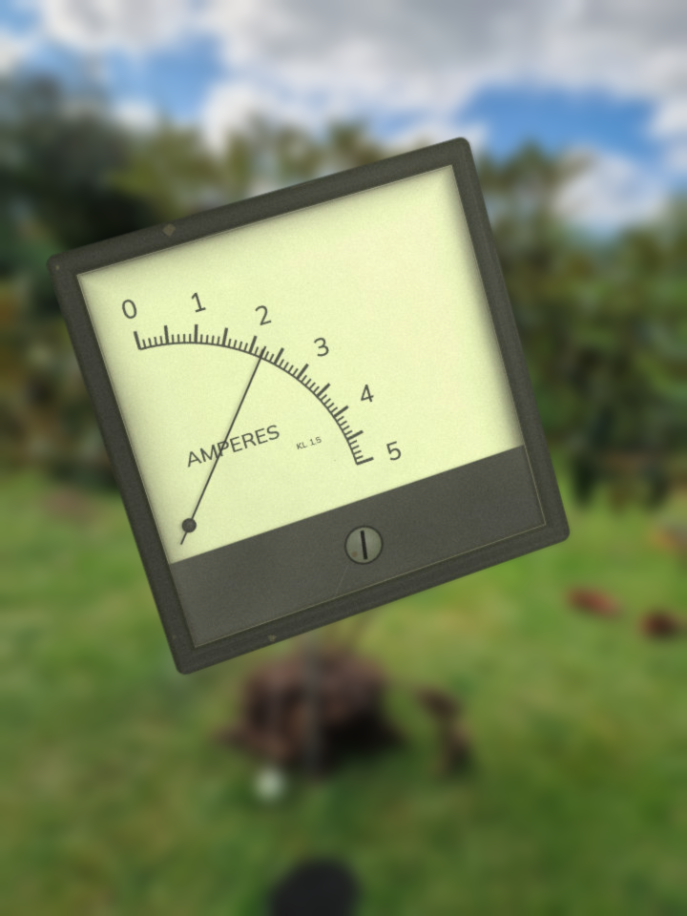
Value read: 2.2A
